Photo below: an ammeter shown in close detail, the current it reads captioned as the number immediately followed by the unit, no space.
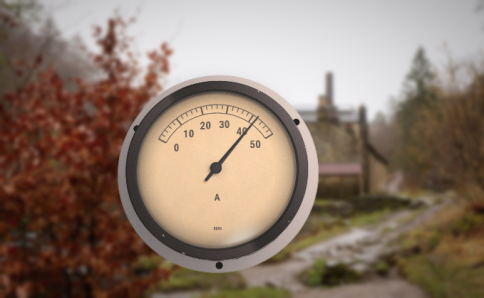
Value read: 42A
